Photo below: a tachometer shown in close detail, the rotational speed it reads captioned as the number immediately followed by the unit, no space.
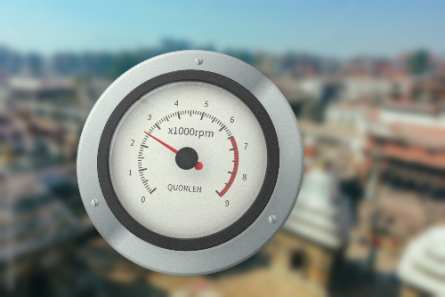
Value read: 2500rpm
